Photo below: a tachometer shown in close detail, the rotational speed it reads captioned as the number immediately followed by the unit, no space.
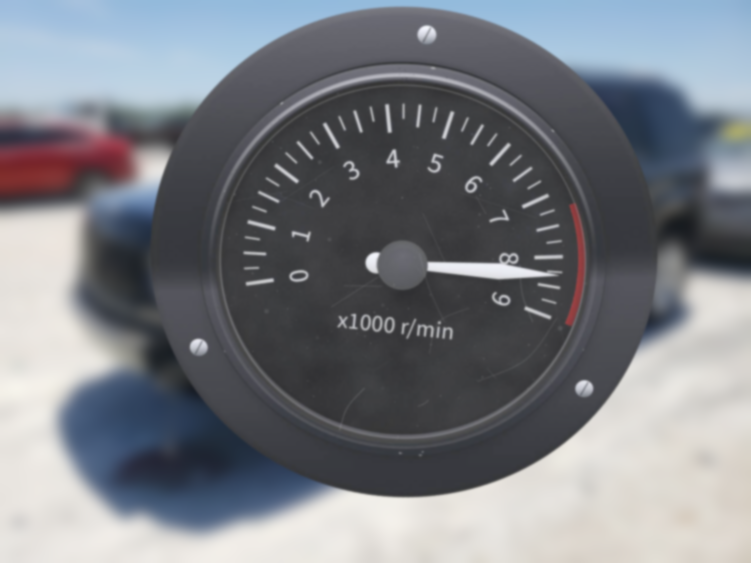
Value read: 8250rpm
